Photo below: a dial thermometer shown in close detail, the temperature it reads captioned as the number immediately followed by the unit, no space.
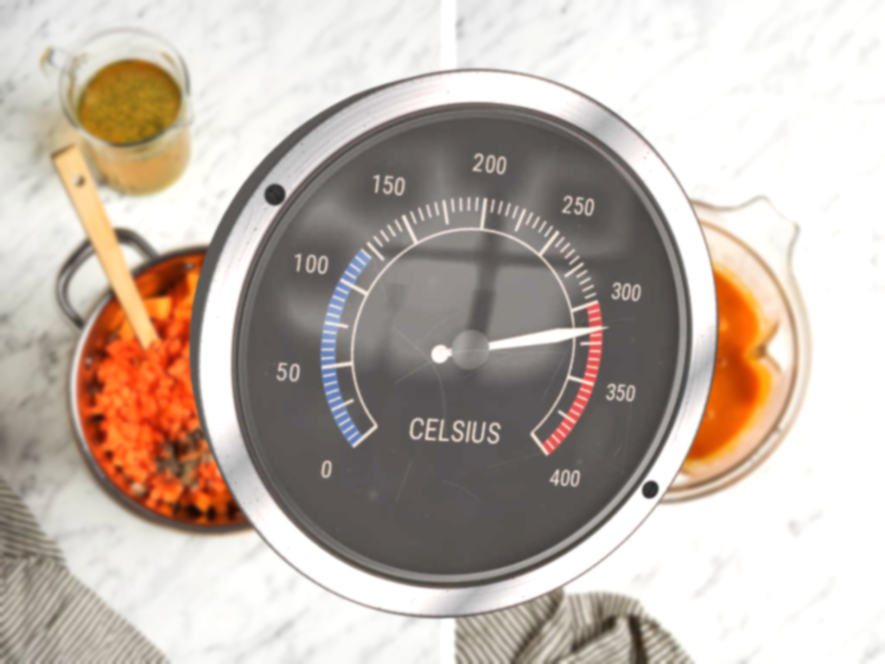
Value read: 315°C
